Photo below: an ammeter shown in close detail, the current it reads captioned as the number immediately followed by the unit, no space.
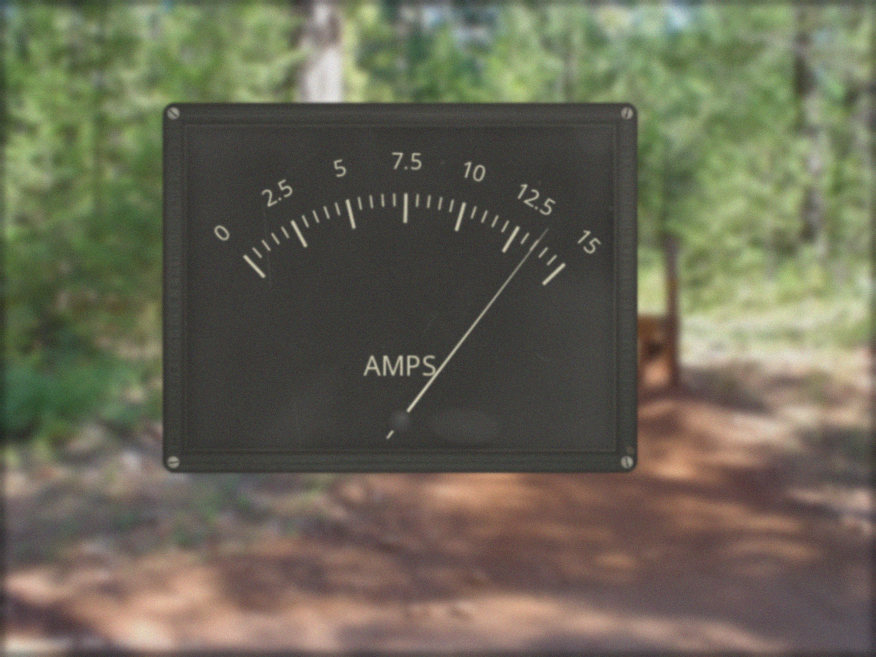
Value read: 13.5A
